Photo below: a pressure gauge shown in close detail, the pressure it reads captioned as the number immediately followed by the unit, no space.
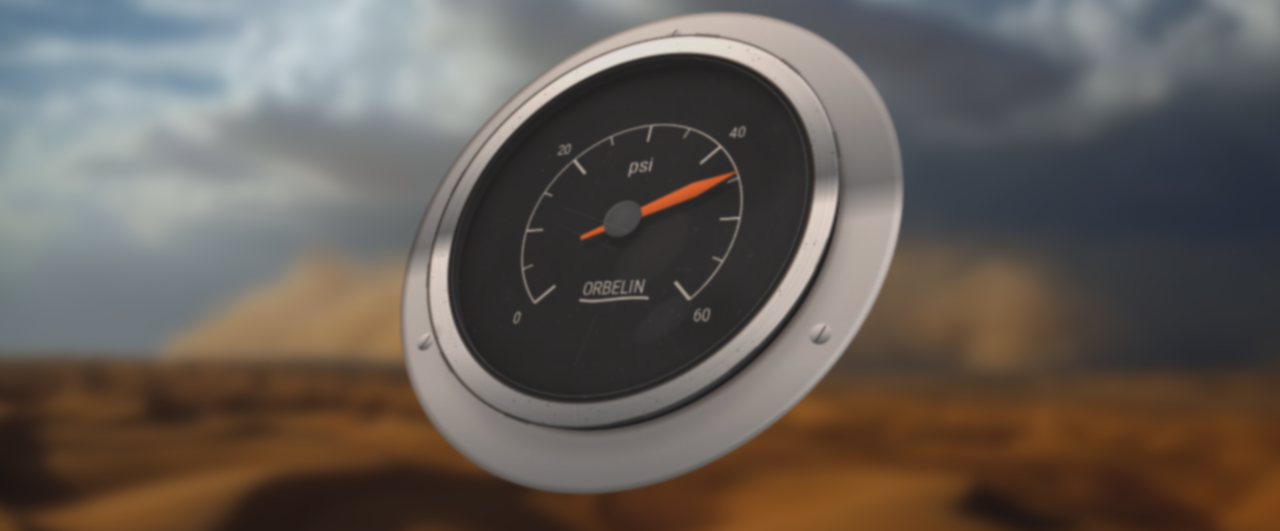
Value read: 45psi
